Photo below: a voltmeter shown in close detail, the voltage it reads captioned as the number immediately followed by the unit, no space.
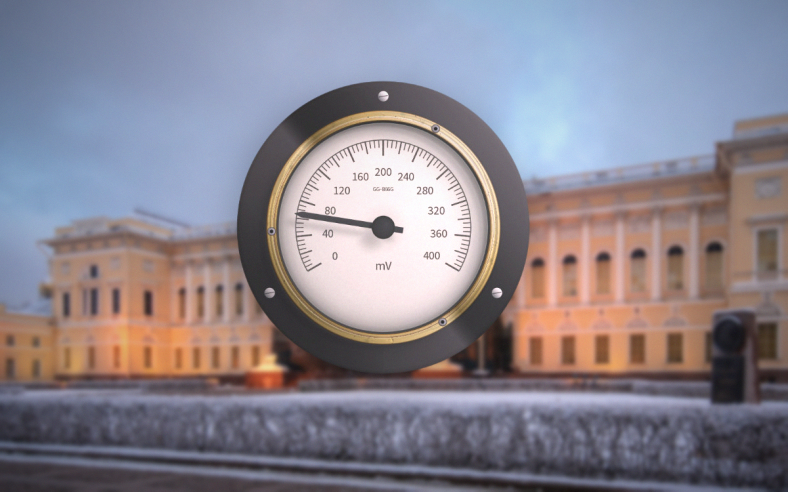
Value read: 65mV
